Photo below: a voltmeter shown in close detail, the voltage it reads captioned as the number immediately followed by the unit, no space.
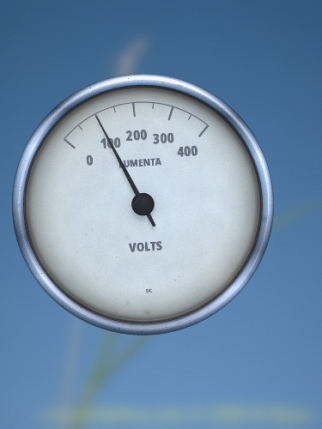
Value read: 100V
